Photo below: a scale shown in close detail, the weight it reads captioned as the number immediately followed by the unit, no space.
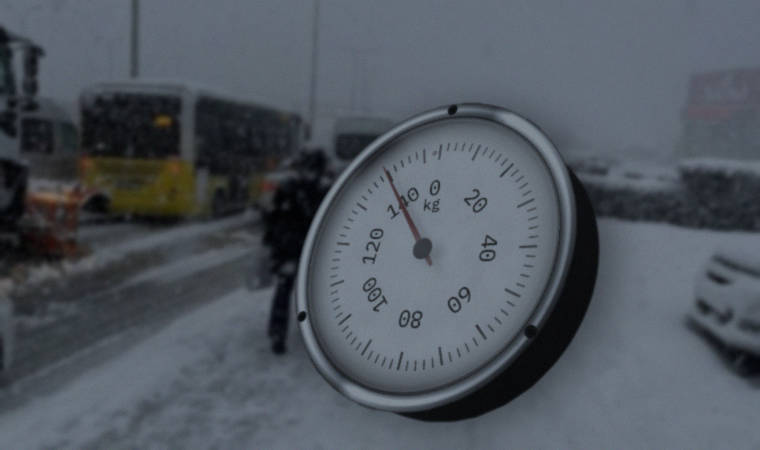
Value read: 140kg
